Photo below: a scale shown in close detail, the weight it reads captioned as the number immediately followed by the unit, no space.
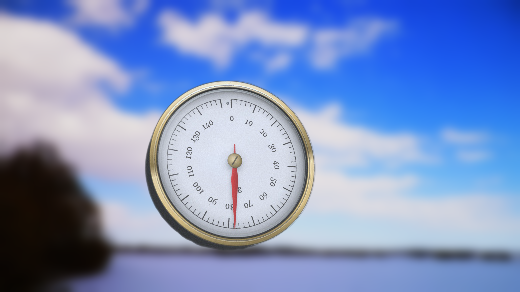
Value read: 78kg
